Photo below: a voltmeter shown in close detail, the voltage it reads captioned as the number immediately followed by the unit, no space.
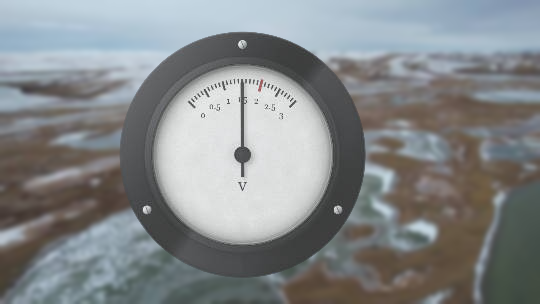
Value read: 1.5V
